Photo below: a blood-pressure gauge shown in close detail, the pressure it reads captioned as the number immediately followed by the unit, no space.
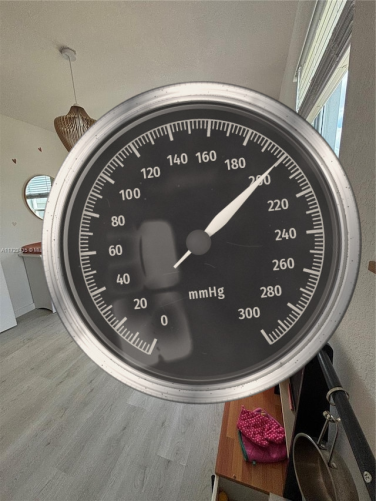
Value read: 200mmHg
